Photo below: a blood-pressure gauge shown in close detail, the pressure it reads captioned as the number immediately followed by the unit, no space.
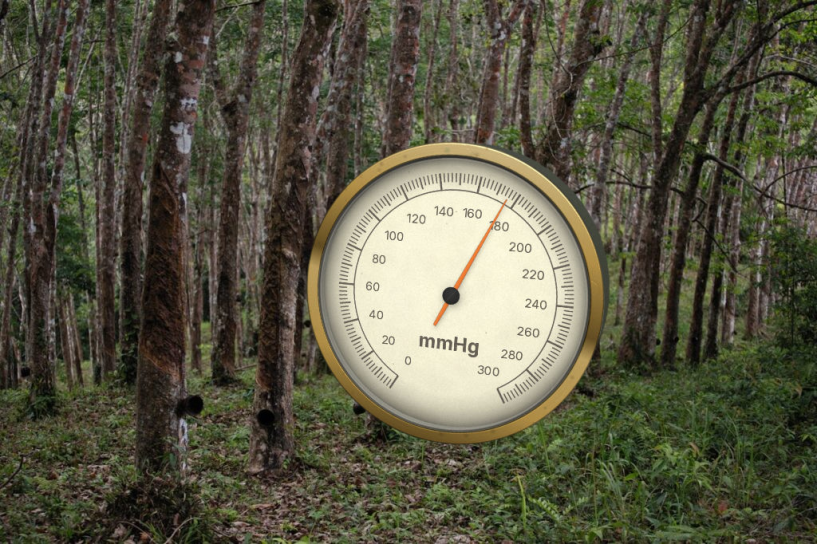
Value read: 176mmHg
